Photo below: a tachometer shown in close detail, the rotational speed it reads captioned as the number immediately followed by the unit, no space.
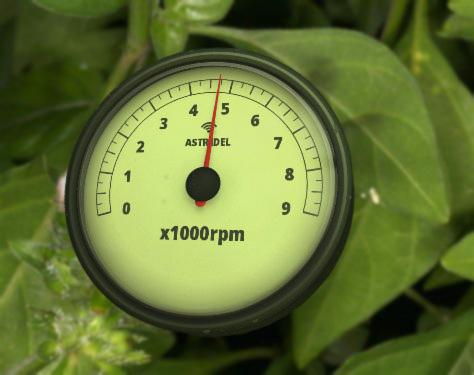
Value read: 4750rpm
